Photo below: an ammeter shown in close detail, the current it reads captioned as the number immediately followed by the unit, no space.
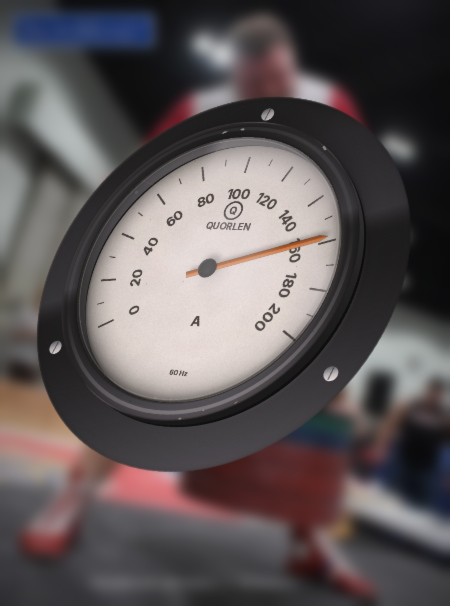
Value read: 160A
